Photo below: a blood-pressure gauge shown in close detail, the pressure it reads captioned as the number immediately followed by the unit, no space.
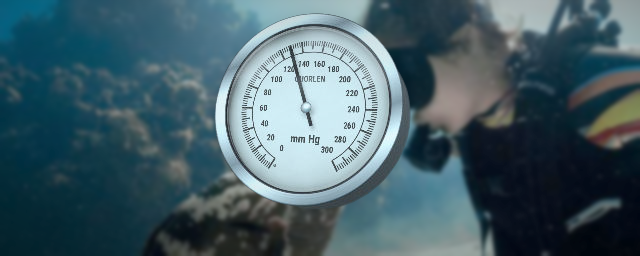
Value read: 130mmHg
